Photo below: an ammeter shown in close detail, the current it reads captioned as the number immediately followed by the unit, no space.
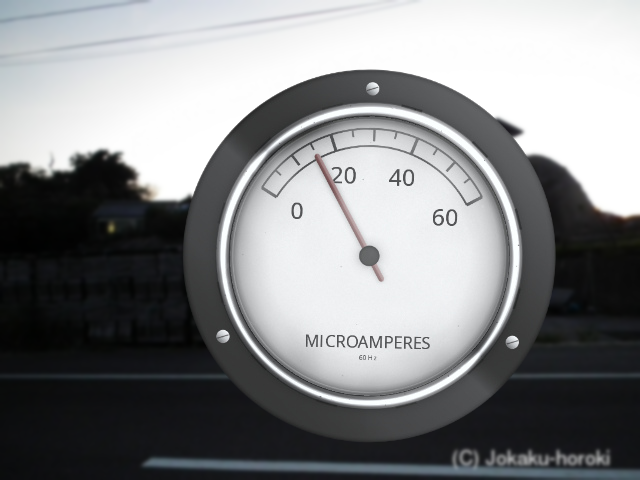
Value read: 15µA
